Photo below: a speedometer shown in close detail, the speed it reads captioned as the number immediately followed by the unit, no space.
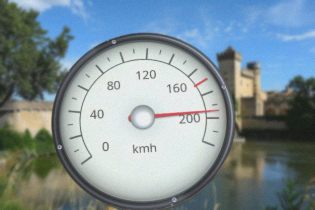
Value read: 195km/h
